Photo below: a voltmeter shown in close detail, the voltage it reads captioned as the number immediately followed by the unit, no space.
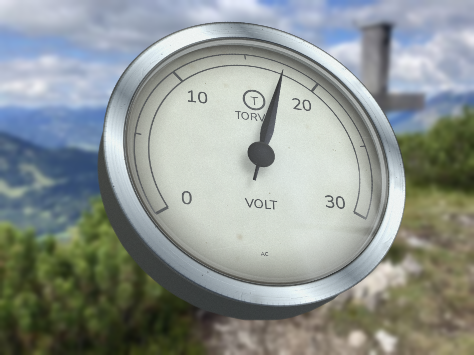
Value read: 17.5V
